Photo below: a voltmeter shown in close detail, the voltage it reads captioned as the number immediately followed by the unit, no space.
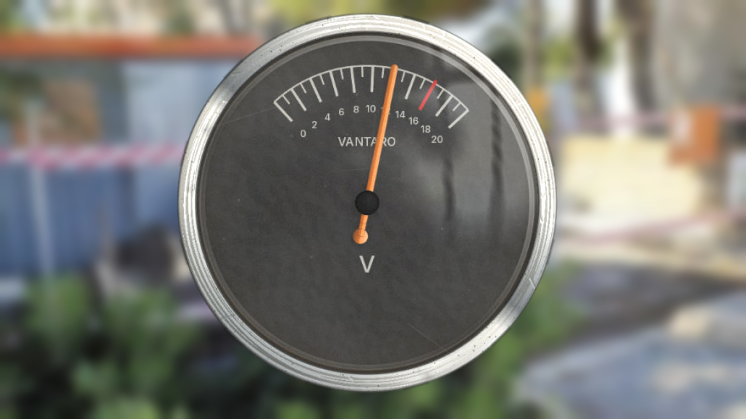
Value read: 12V
